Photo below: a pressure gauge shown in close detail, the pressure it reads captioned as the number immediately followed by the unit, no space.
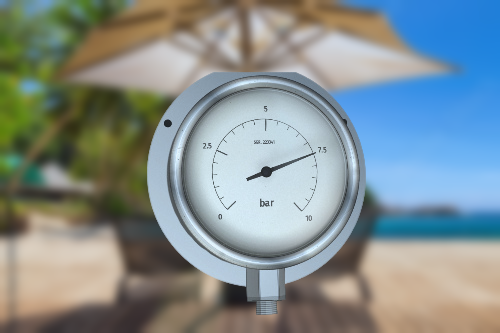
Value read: 7.5bar
